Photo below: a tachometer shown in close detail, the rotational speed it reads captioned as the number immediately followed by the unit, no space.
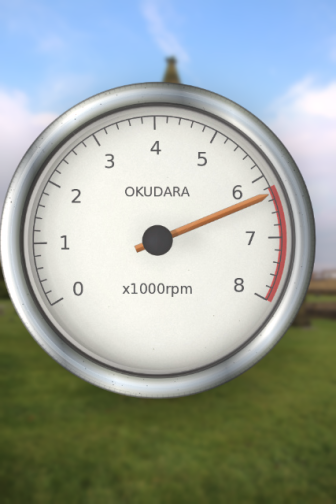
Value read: 6300rpm
